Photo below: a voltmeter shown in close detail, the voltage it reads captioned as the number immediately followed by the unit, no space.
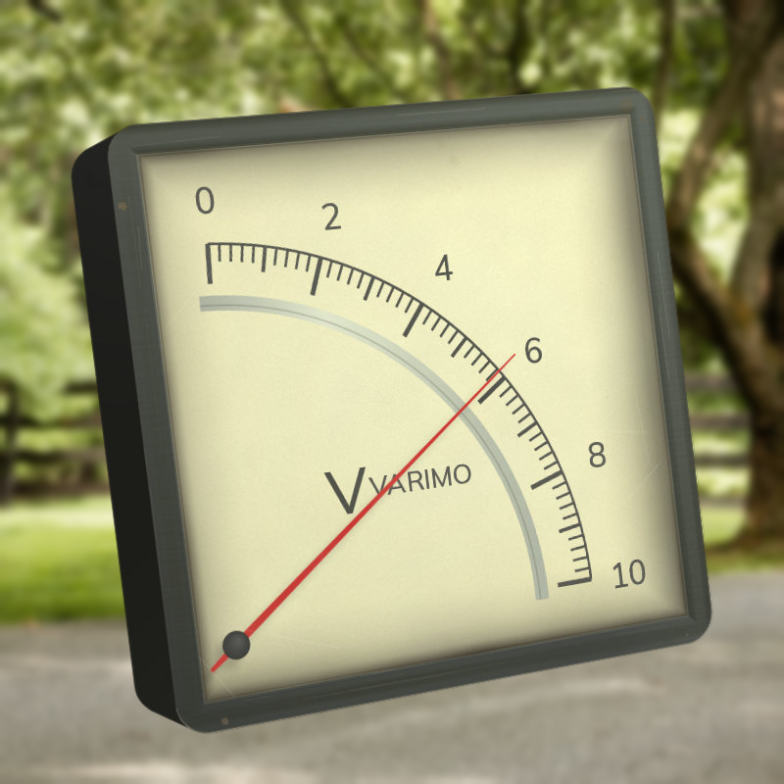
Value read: 5.8V
